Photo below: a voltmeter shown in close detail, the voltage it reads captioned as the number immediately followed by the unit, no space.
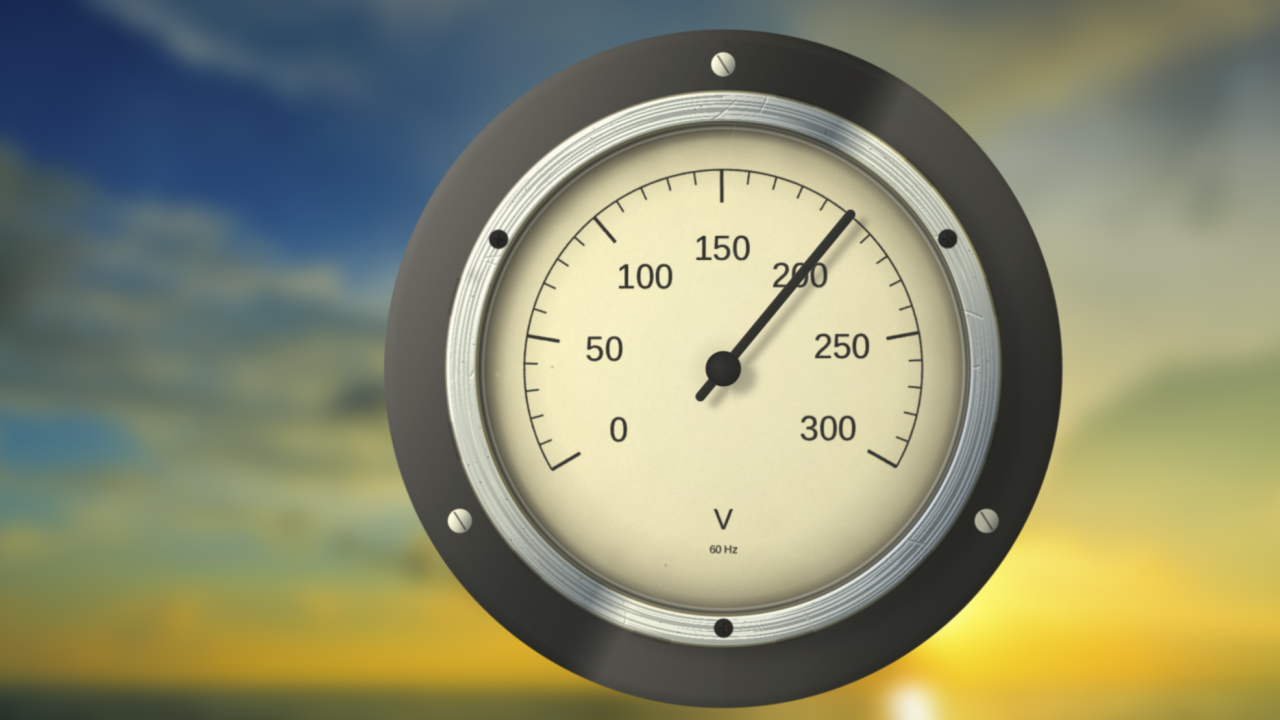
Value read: 200V
